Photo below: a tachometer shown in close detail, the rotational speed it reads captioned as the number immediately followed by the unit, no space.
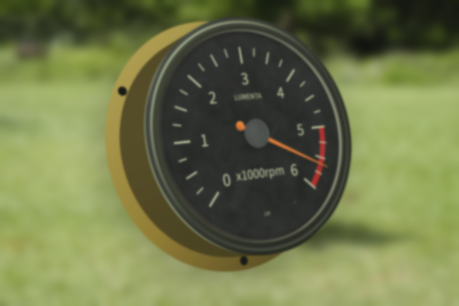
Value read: 5625rpm
